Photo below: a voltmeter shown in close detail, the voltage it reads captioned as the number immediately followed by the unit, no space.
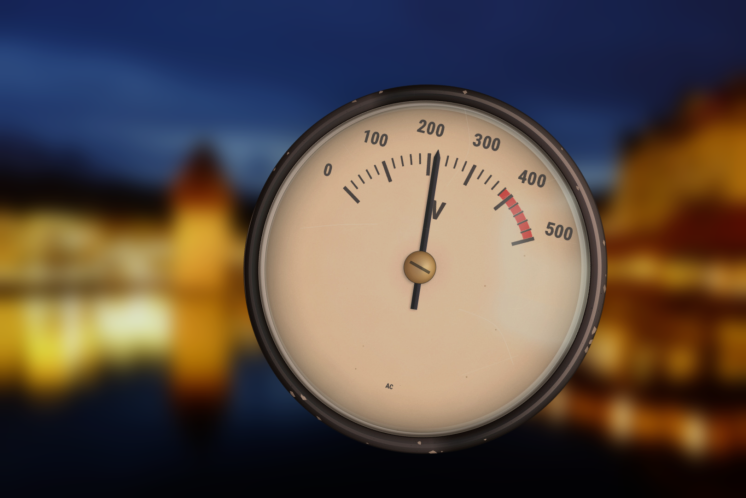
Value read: 220V
